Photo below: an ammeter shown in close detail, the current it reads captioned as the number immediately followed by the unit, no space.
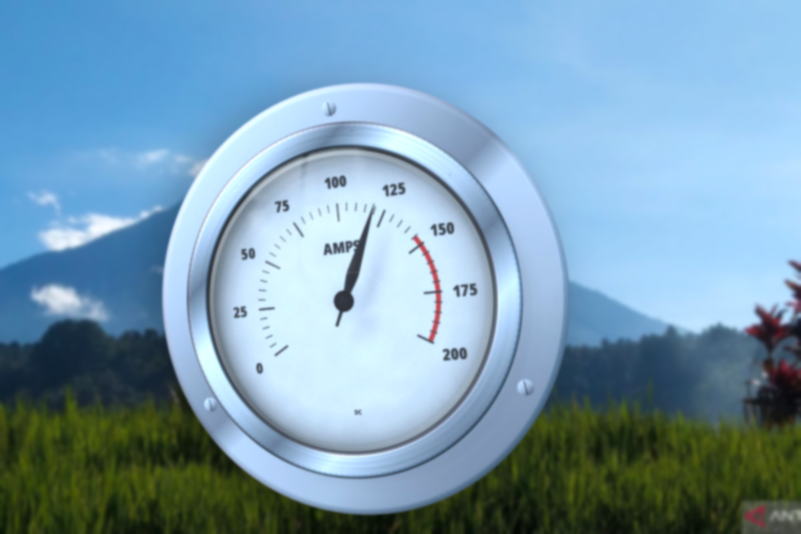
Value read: 120A
